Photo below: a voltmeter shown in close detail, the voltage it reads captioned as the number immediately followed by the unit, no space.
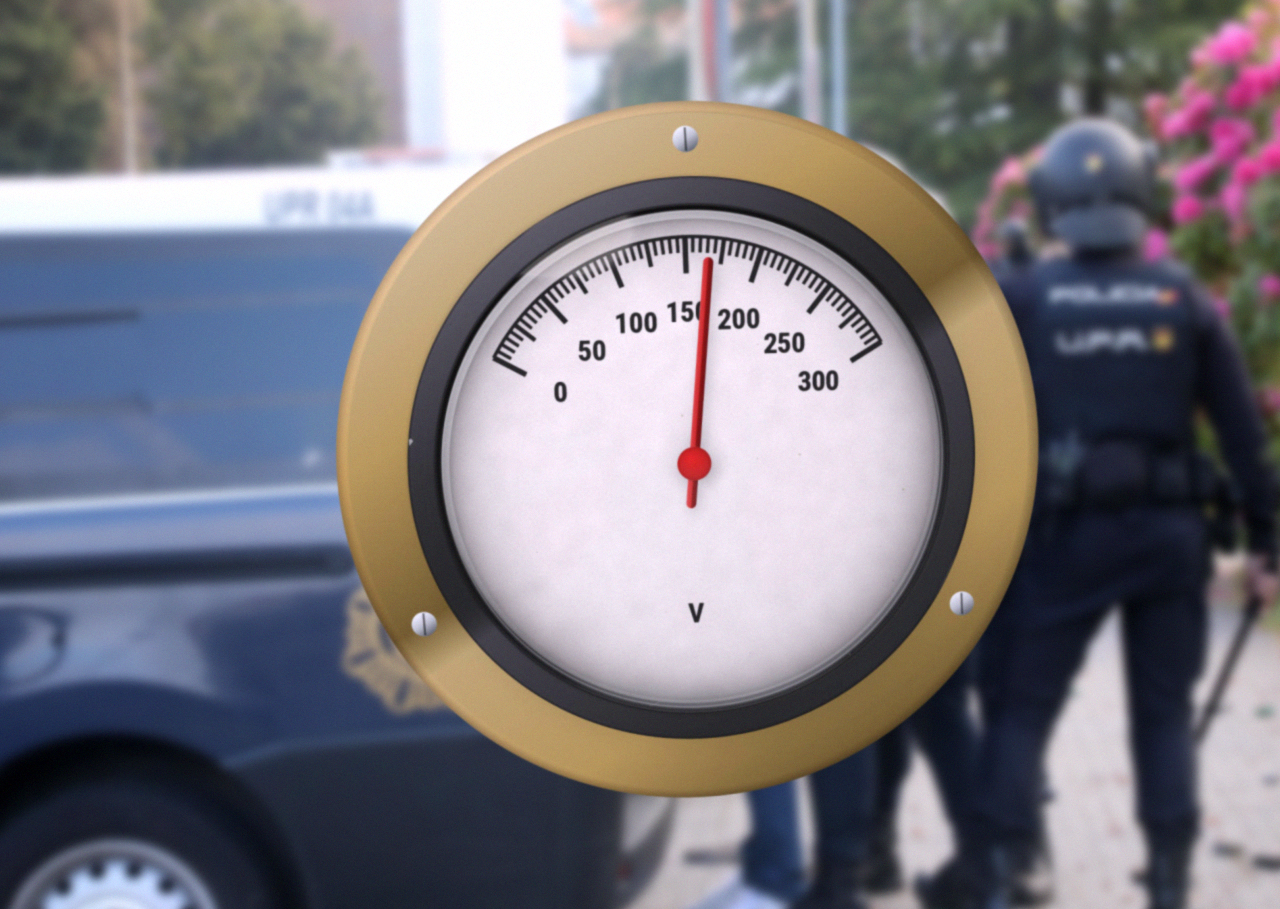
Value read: 165V
